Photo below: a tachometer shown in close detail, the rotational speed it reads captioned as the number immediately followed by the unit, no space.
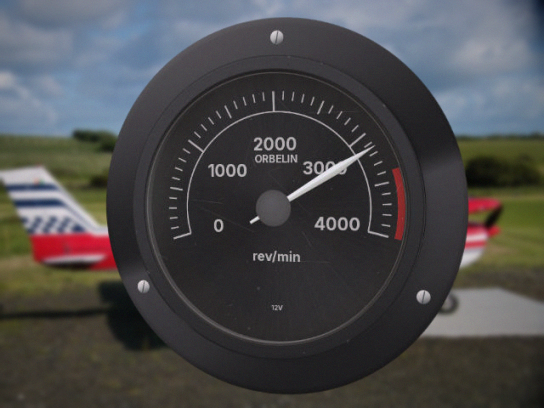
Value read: 3150rpm
